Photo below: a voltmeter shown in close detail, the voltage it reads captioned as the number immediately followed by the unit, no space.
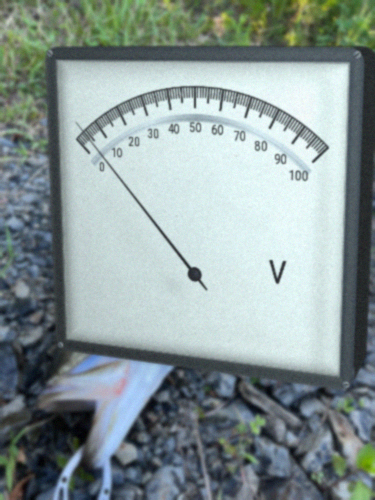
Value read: 5V
